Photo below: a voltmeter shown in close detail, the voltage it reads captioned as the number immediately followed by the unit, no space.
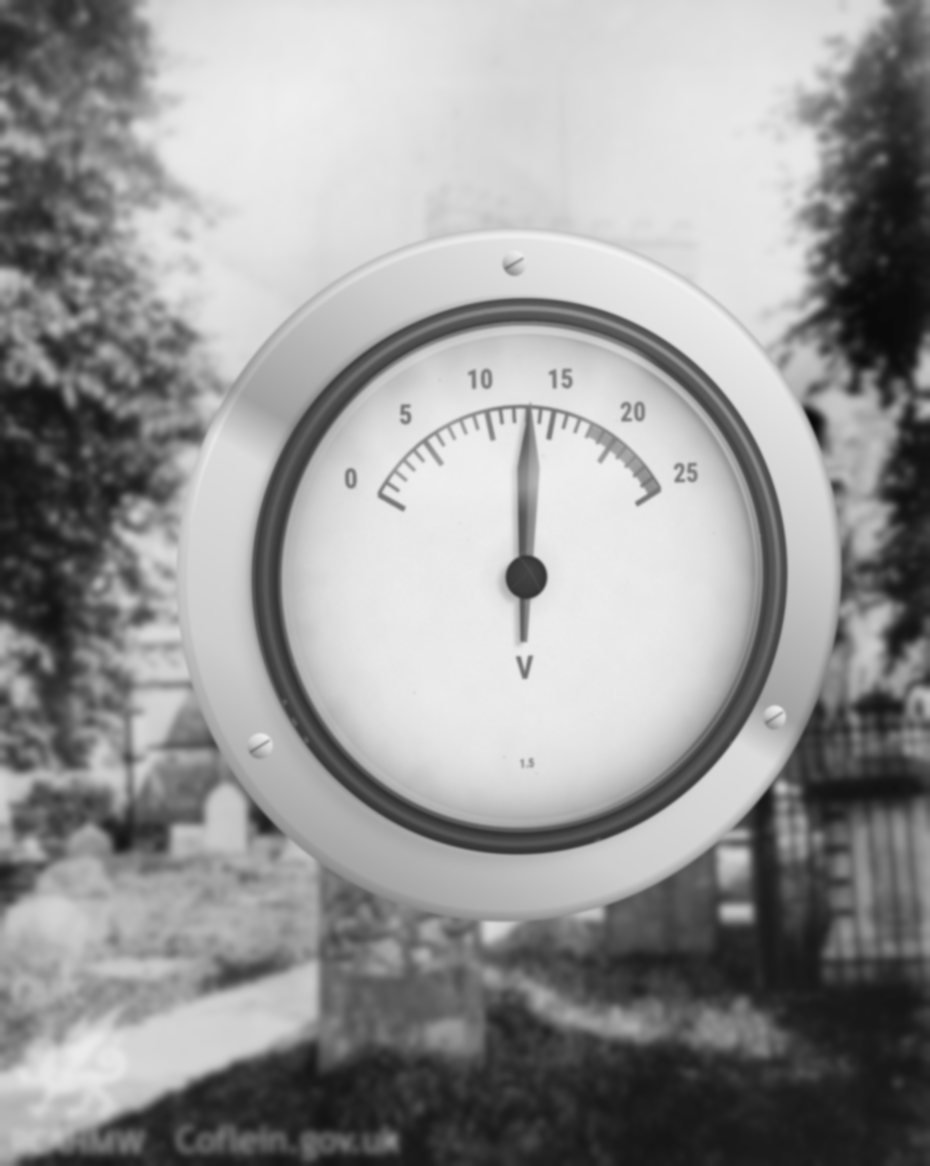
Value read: 13V
